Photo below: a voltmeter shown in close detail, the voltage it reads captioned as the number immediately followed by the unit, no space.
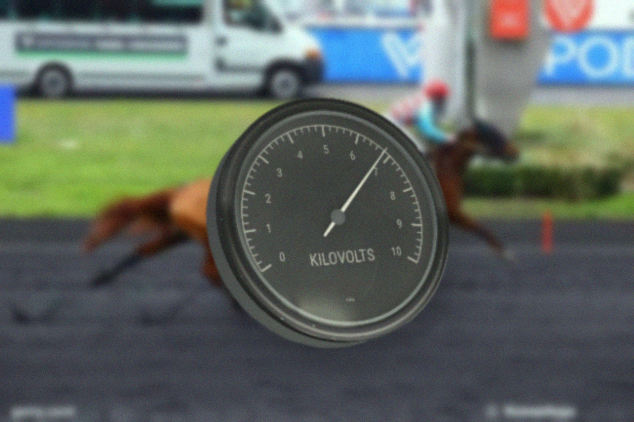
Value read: 6.8kV
